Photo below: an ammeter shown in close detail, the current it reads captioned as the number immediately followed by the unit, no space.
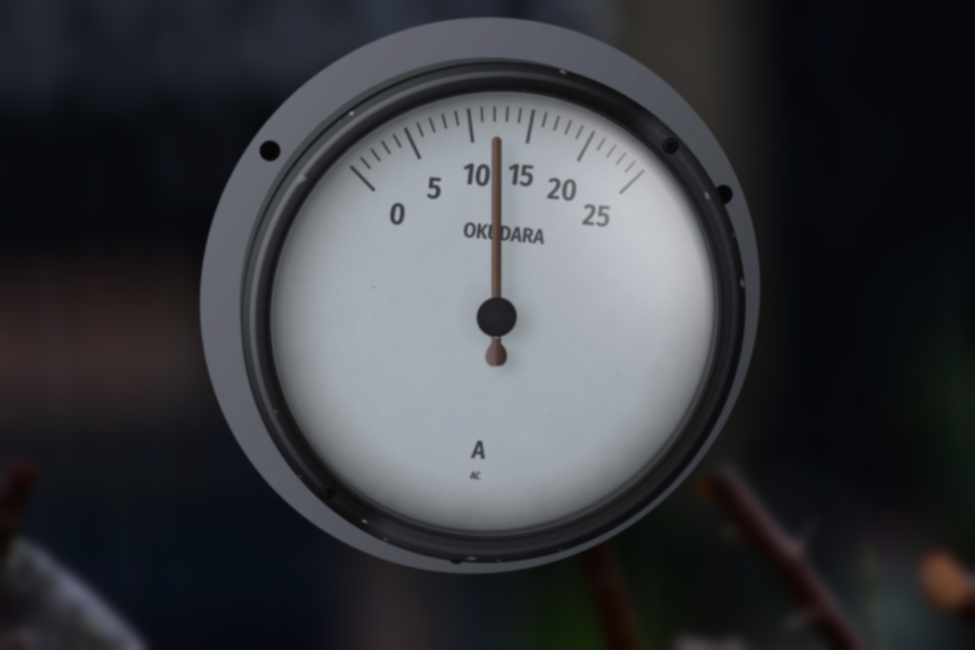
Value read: 12A
